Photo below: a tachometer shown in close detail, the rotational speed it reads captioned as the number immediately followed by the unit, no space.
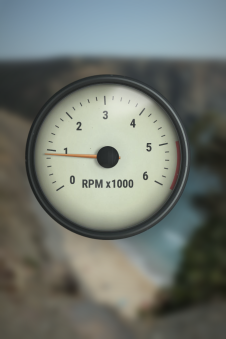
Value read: 900rpm
